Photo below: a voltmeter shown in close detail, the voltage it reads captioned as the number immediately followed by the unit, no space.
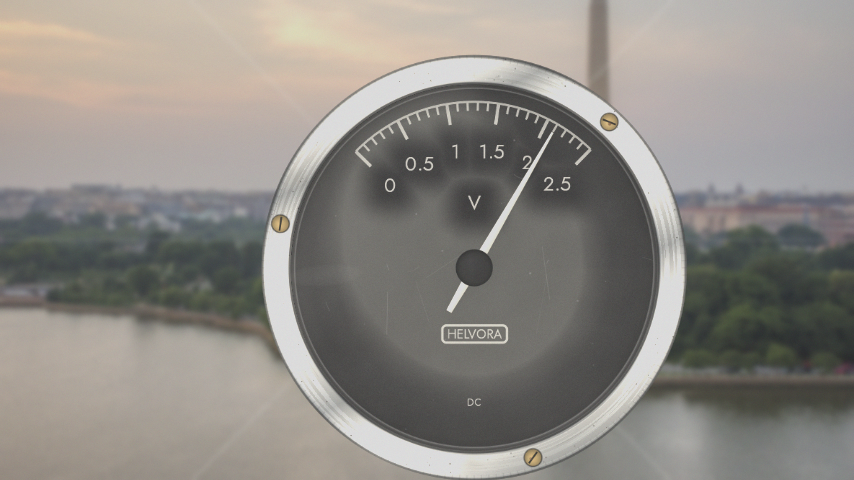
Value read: 2.1V
